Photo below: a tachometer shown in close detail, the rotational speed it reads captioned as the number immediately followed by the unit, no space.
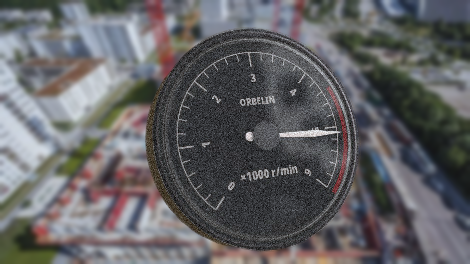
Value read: 5100rpm
